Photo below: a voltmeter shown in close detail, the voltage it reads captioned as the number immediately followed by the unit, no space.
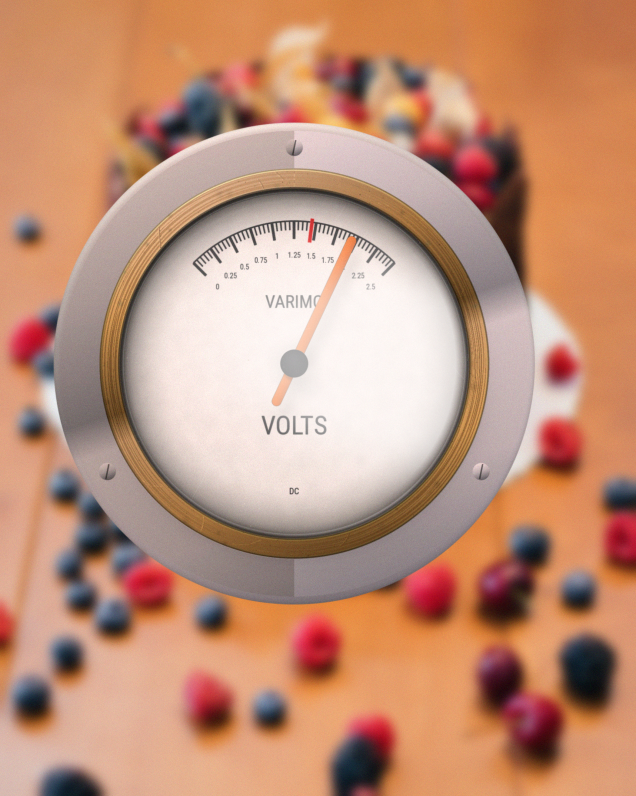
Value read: 1.95V
